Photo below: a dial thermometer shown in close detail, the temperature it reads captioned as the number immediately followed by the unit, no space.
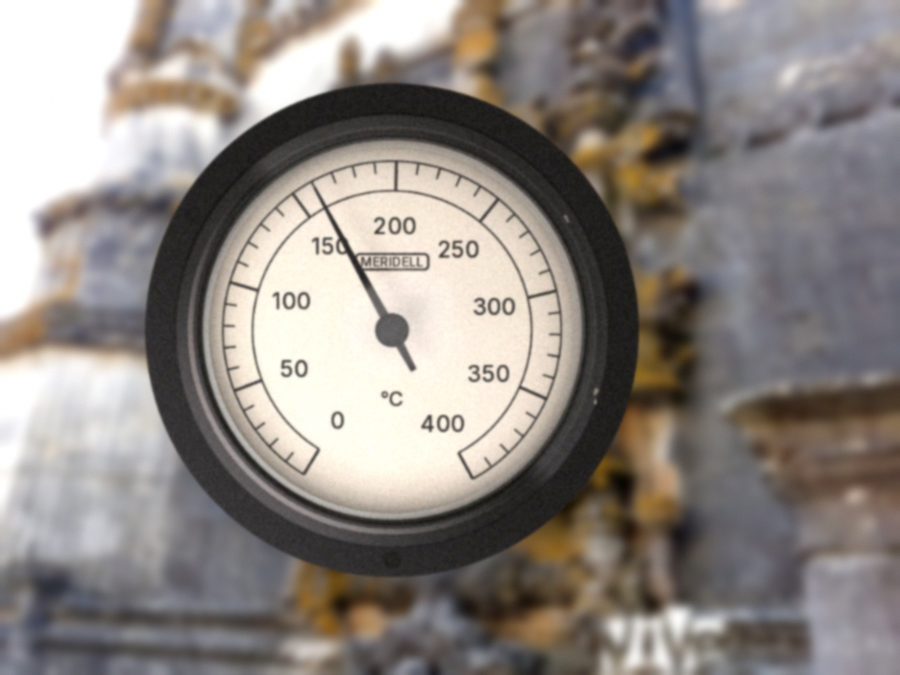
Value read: 160°C
